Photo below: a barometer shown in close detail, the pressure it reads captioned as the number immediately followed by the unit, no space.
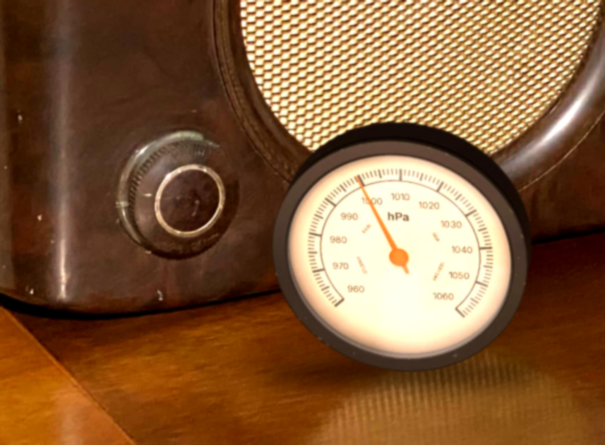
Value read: 1000hPa
